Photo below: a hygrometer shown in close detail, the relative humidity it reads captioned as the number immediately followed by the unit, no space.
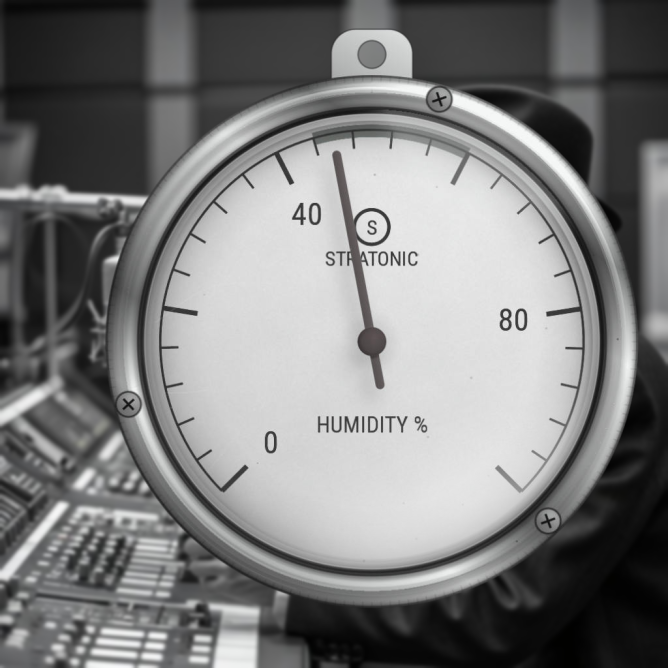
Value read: 46%
